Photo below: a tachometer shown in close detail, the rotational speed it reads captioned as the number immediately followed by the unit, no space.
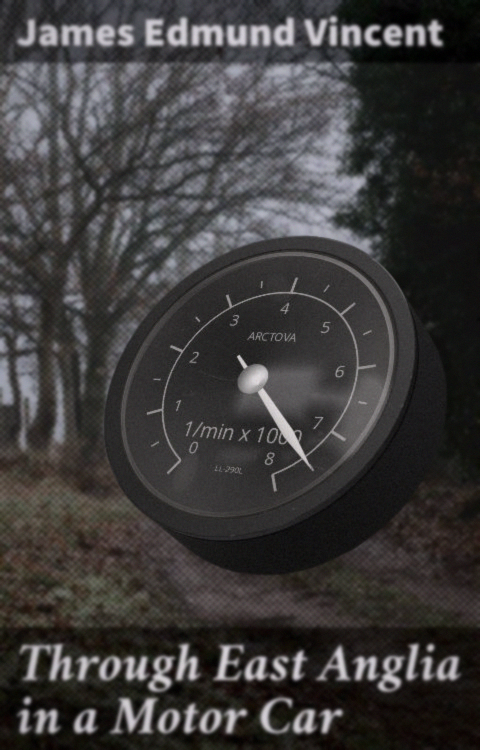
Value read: 7500rpm
